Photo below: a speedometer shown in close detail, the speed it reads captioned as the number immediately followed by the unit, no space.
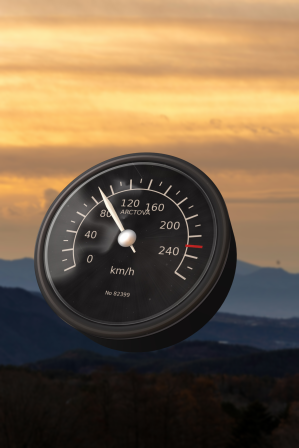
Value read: 90km/h
